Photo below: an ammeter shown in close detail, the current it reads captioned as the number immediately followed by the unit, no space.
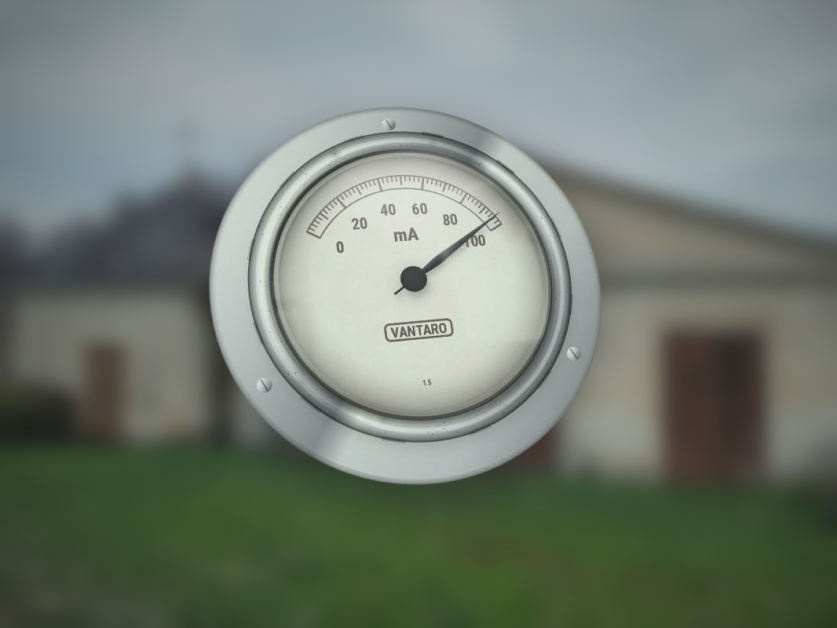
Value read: 96mA
